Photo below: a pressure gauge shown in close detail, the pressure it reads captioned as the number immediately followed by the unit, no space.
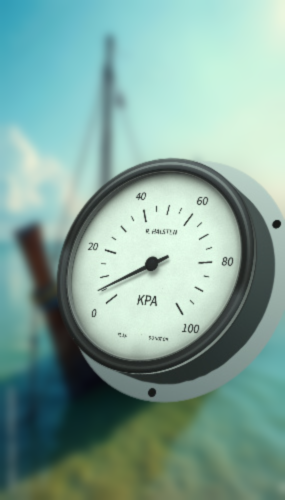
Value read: 5kPa
